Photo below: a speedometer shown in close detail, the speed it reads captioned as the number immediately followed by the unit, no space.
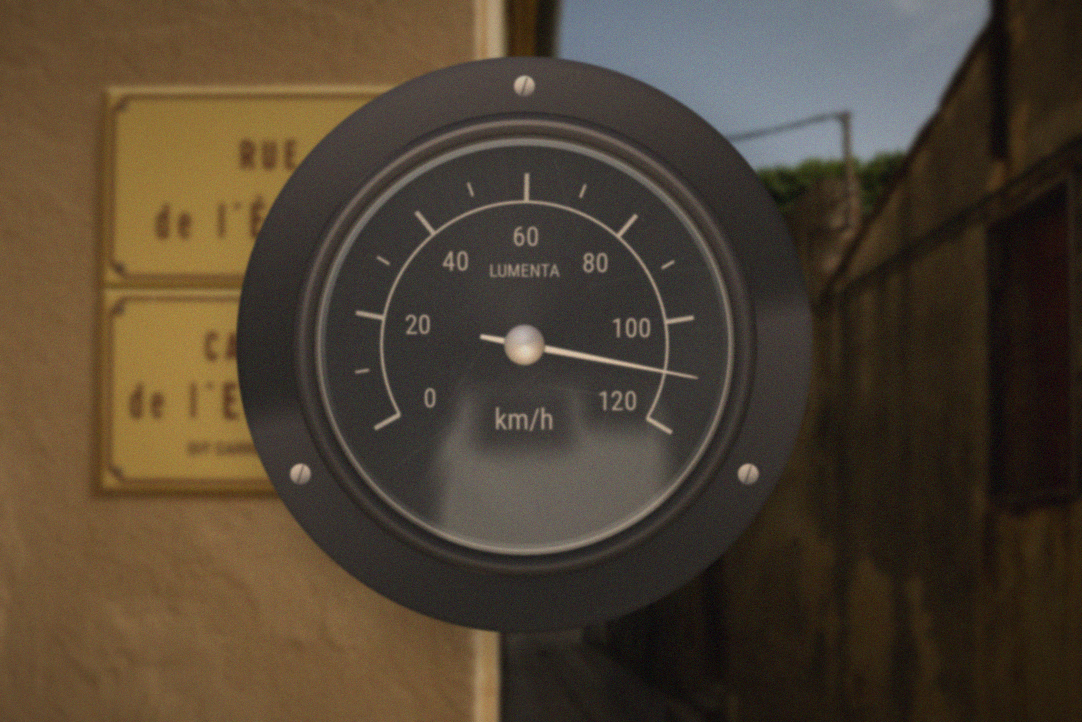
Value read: 110km/h
